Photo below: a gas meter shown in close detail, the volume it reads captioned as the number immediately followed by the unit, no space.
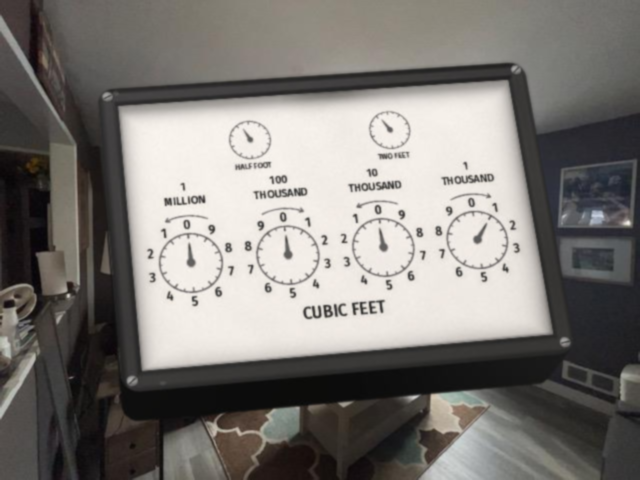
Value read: 100ft³
